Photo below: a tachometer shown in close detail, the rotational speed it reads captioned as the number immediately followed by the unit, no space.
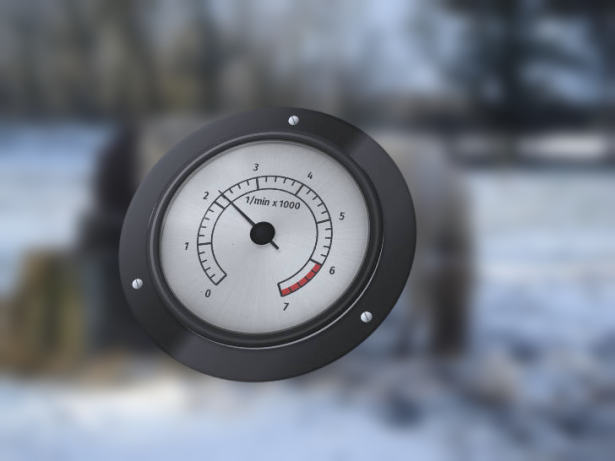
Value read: 2200rpm
